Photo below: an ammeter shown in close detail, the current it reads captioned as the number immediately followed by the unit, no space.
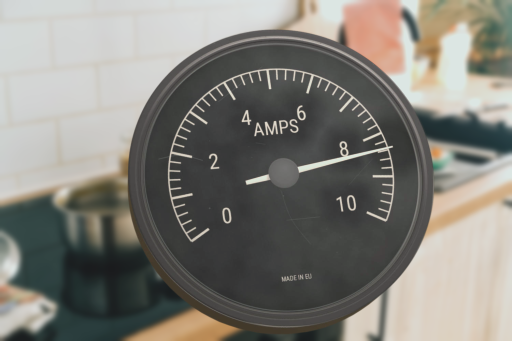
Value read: 8.4A
